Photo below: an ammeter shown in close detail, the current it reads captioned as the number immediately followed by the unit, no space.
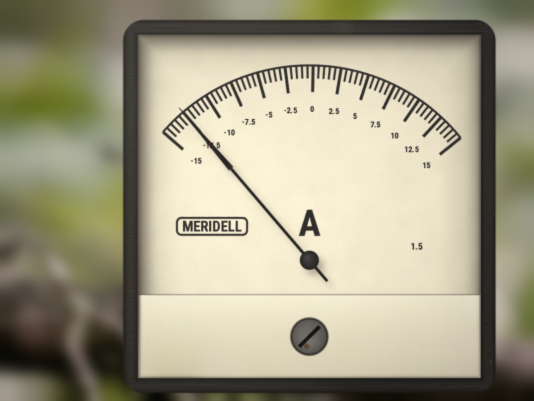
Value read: -12.5A
